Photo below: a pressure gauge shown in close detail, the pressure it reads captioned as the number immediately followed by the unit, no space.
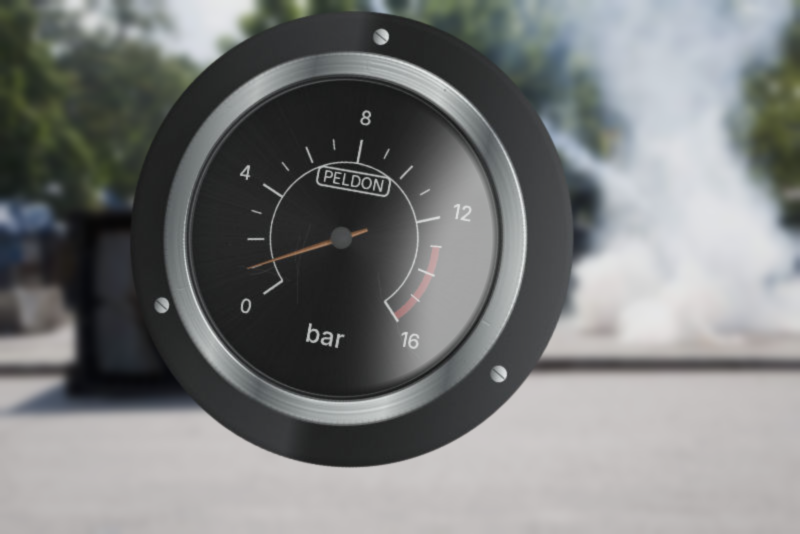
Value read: 1bar
